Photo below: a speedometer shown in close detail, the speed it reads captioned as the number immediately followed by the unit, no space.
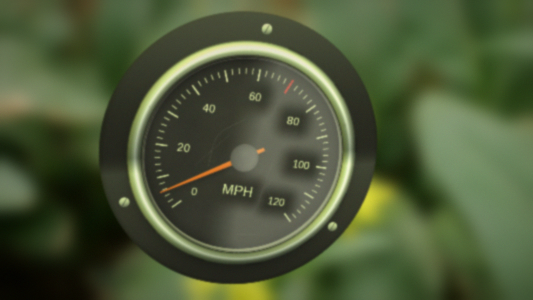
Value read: 6mph
